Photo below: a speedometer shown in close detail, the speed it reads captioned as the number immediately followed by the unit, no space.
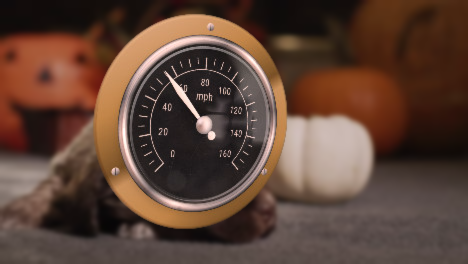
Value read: 55mph
